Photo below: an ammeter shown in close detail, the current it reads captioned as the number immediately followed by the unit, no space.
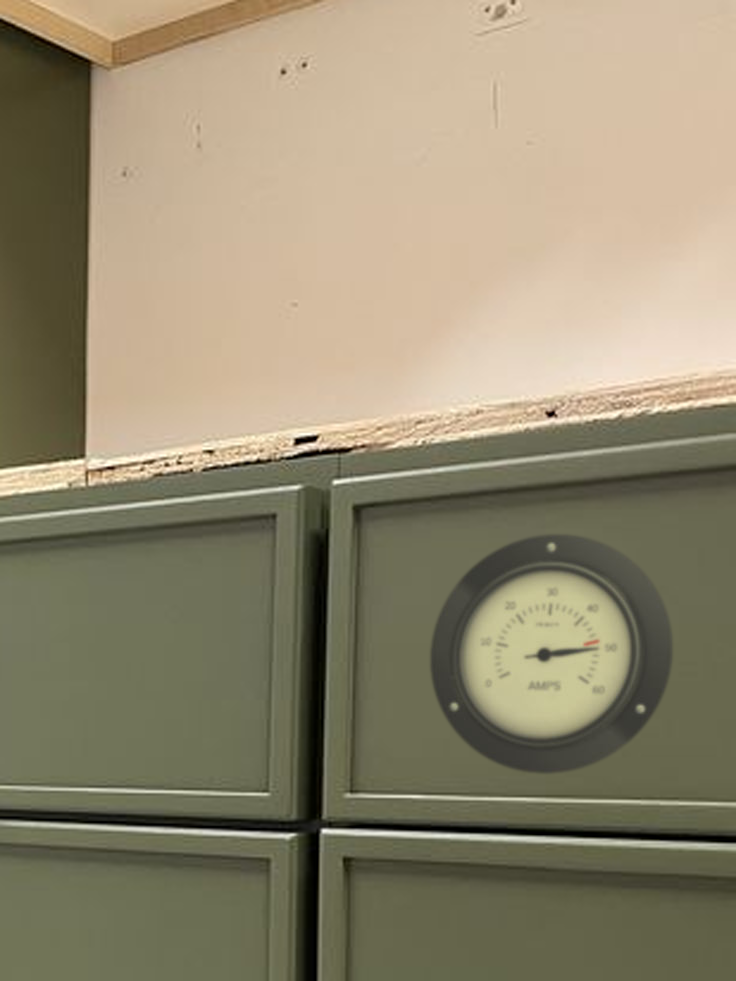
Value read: 50A
